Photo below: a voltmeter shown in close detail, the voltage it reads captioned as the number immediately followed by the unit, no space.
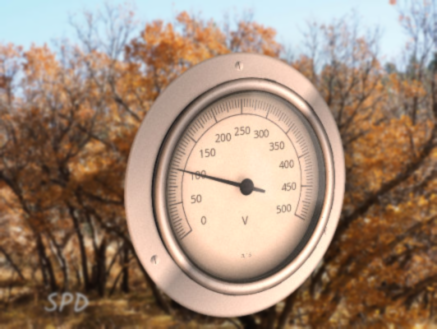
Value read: 100V
